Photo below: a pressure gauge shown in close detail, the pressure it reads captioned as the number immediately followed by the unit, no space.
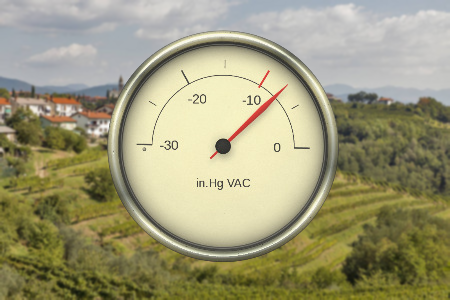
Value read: -7.5inHg
